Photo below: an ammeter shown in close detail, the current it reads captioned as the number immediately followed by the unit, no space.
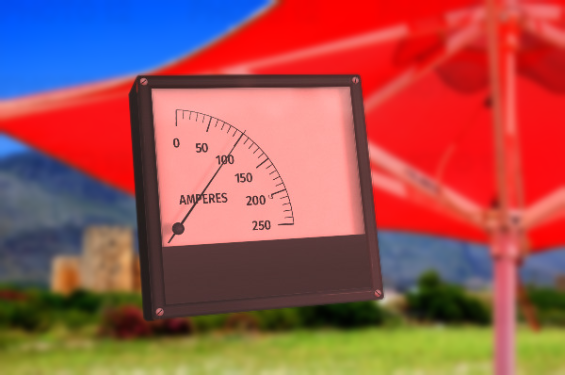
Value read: 100A
